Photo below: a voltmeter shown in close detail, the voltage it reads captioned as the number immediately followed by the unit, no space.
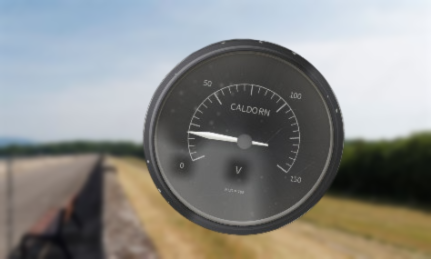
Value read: 20V
